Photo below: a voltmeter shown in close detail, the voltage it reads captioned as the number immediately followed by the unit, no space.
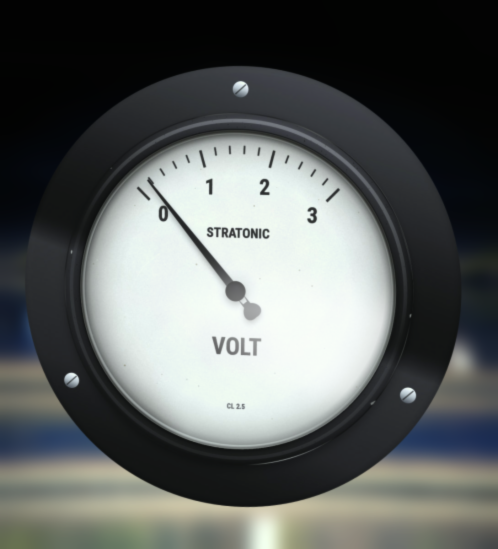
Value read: 0.2V
